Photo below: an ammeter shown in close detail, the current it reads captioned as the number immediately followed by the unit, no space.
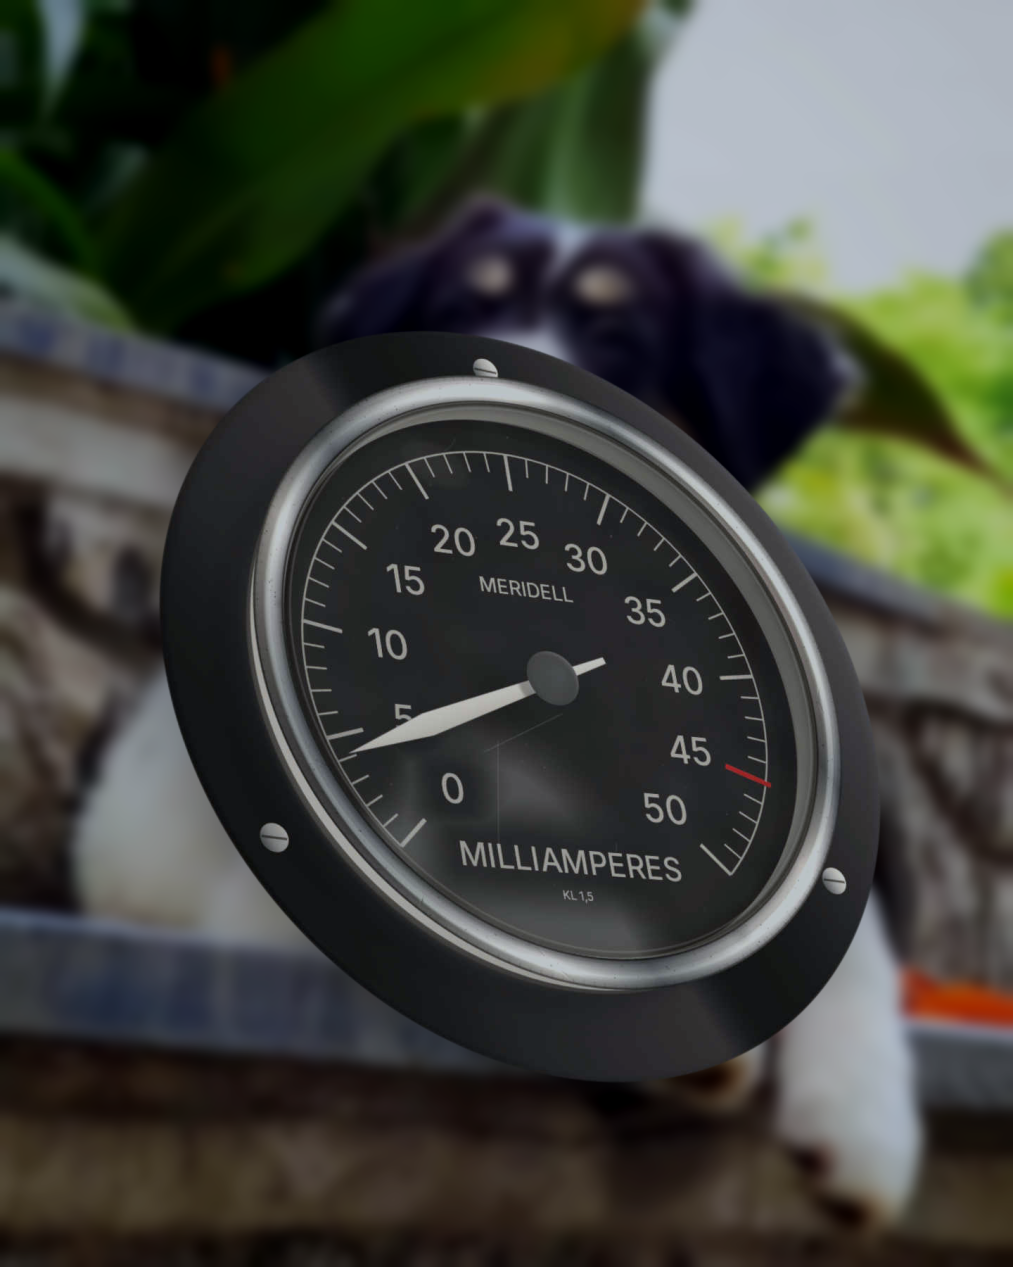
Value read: 4mA
